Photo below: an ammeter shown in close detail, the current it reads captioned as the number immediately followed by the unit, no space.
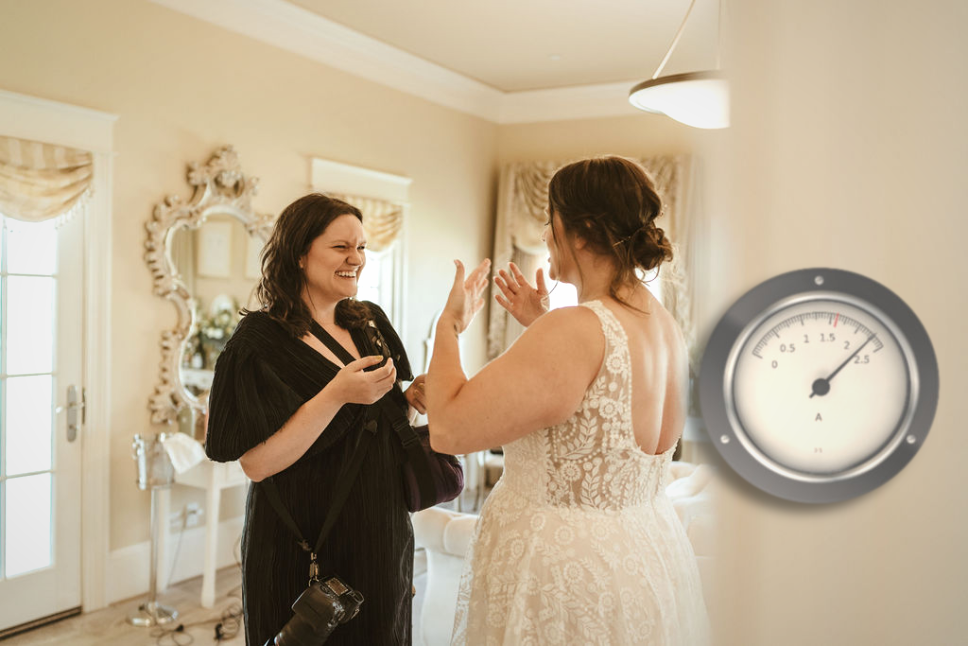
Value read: 2.25A
